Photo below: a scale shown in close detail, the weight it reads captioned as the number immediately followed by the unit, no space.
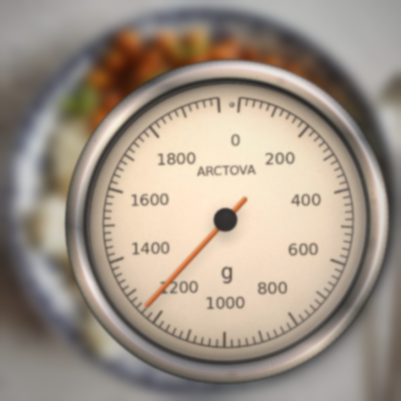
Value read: 1240g
